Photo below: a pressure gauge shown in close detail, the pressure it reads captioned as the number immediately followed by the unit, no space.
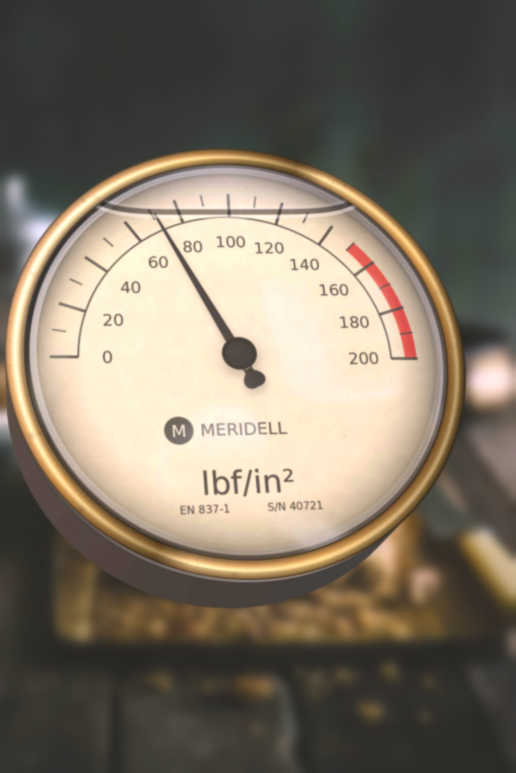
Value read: 70psi
